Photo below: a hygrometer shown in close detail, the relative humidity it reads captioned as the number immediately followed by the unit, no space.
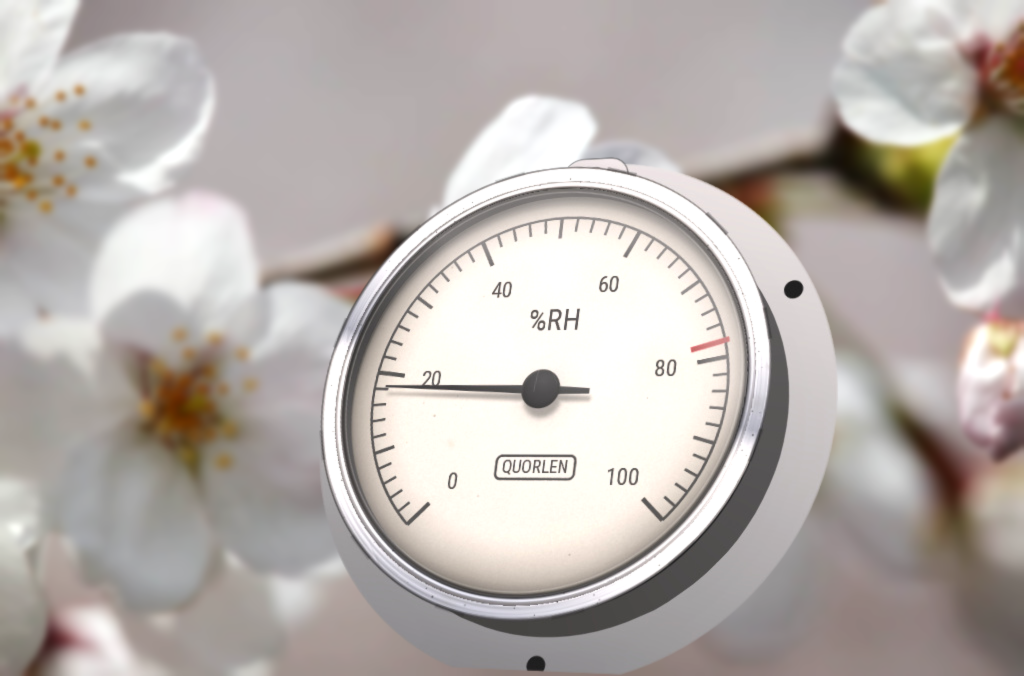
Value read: 18%
